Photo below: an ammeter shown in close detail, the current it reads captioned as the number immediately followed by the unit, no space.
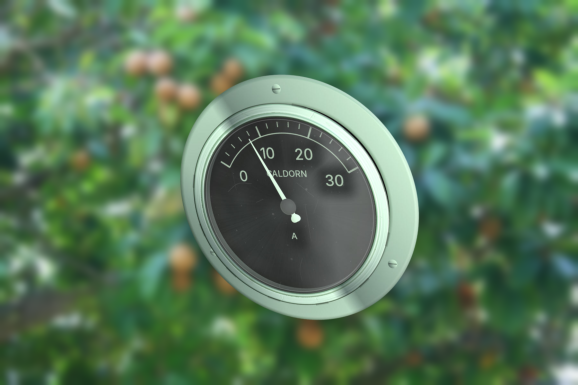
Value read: 8A
